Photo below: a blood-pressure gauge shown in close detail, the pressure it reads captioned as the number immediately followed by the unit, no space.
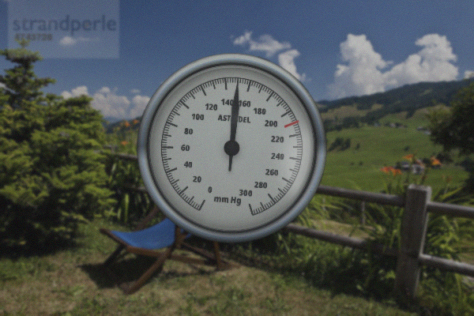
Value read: 150mmHg
